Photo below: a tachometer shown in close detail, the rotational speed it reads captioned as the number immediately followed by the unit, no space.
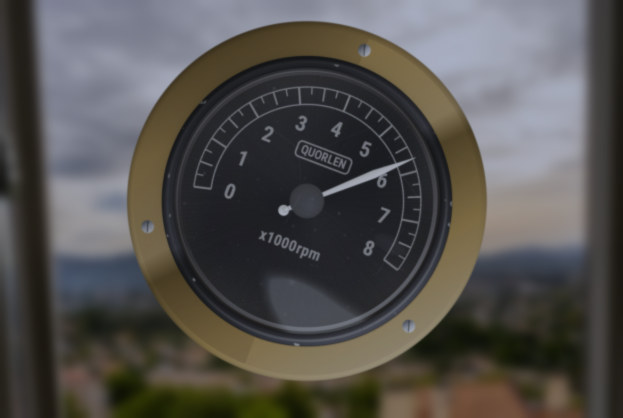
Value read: 5750rpm
